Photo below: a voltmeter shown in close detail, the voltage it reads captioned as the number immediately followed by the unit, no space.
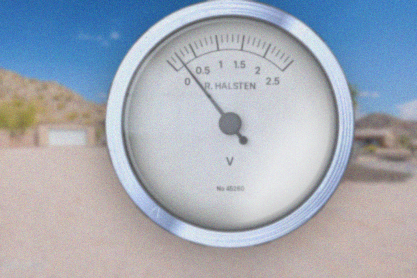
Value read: 0.2V
